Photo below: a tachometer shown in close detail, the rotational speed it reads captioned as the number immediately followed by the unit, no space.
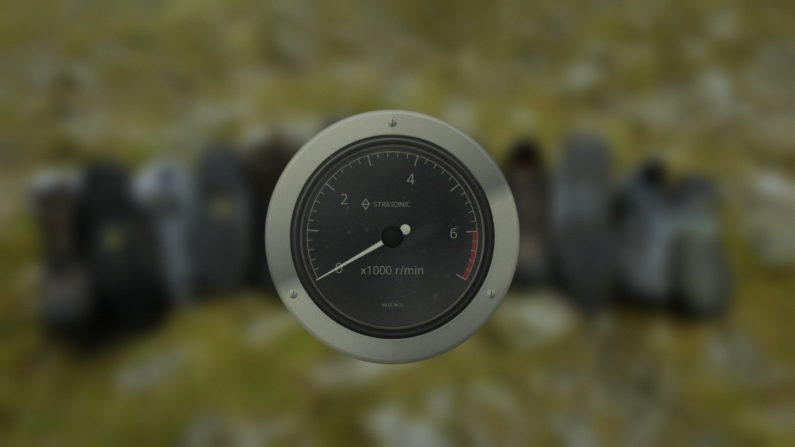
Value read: 0rpm
